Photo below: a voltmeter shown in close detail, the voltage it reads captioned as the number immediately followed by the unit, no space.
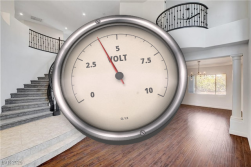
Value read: 4V
